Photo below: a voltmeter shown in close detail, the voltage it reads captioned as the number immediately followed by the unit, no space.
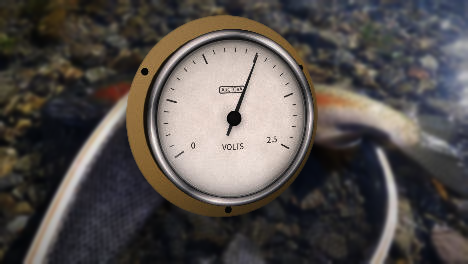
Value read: 1.5V
